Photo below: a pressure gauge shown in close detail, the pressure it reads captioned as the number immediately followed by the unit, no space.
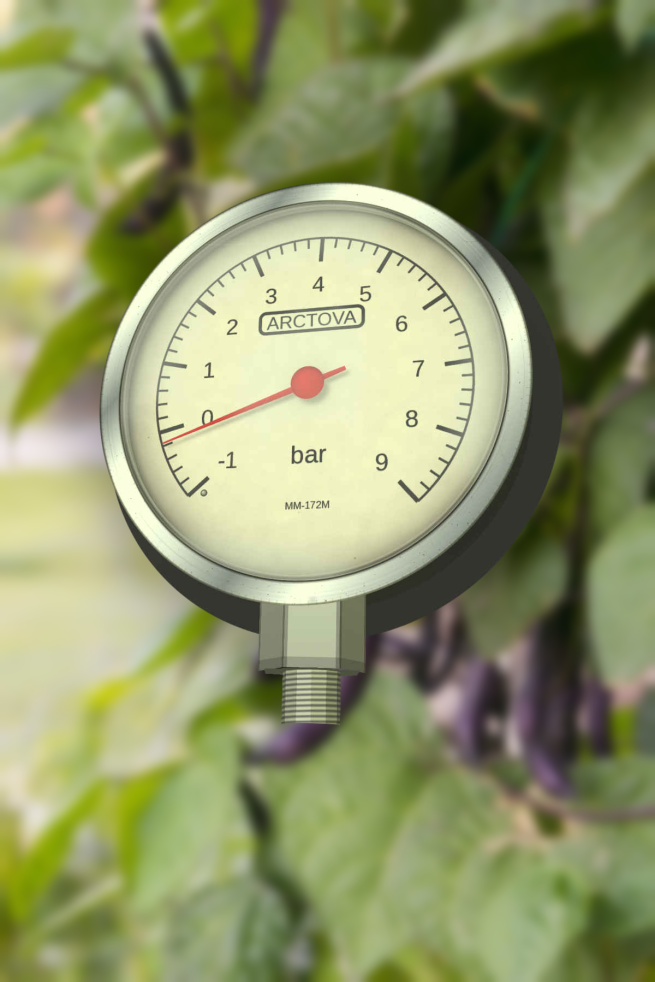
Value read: -0.2bar
